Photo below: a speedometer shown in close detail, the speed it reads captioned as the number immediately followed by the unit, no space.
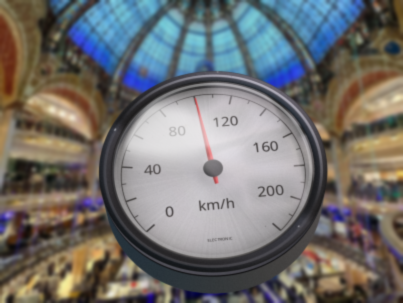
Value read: 100km/h
